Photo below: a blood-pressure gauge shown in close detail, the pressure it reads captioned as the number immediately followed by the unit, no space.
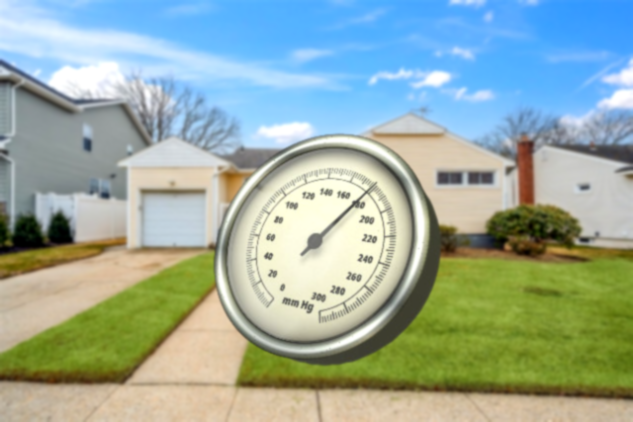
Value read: 180mmHg
